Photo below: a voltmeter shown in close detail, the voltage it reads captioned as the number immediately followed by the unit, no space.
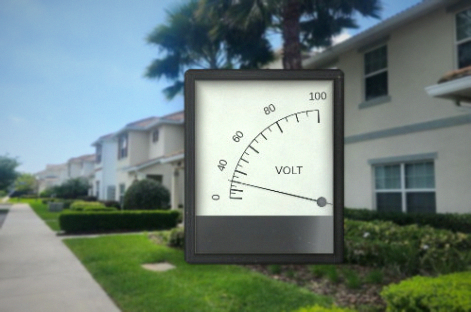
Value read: 30V
